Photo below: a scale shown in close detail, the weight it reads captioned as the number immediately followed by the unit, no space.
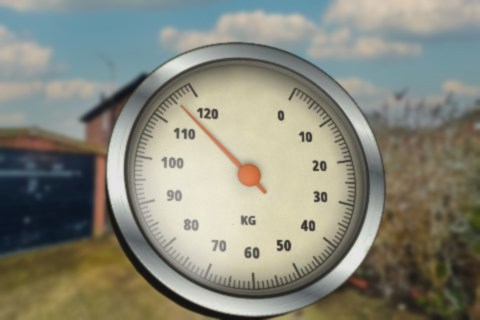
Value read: 115kg
